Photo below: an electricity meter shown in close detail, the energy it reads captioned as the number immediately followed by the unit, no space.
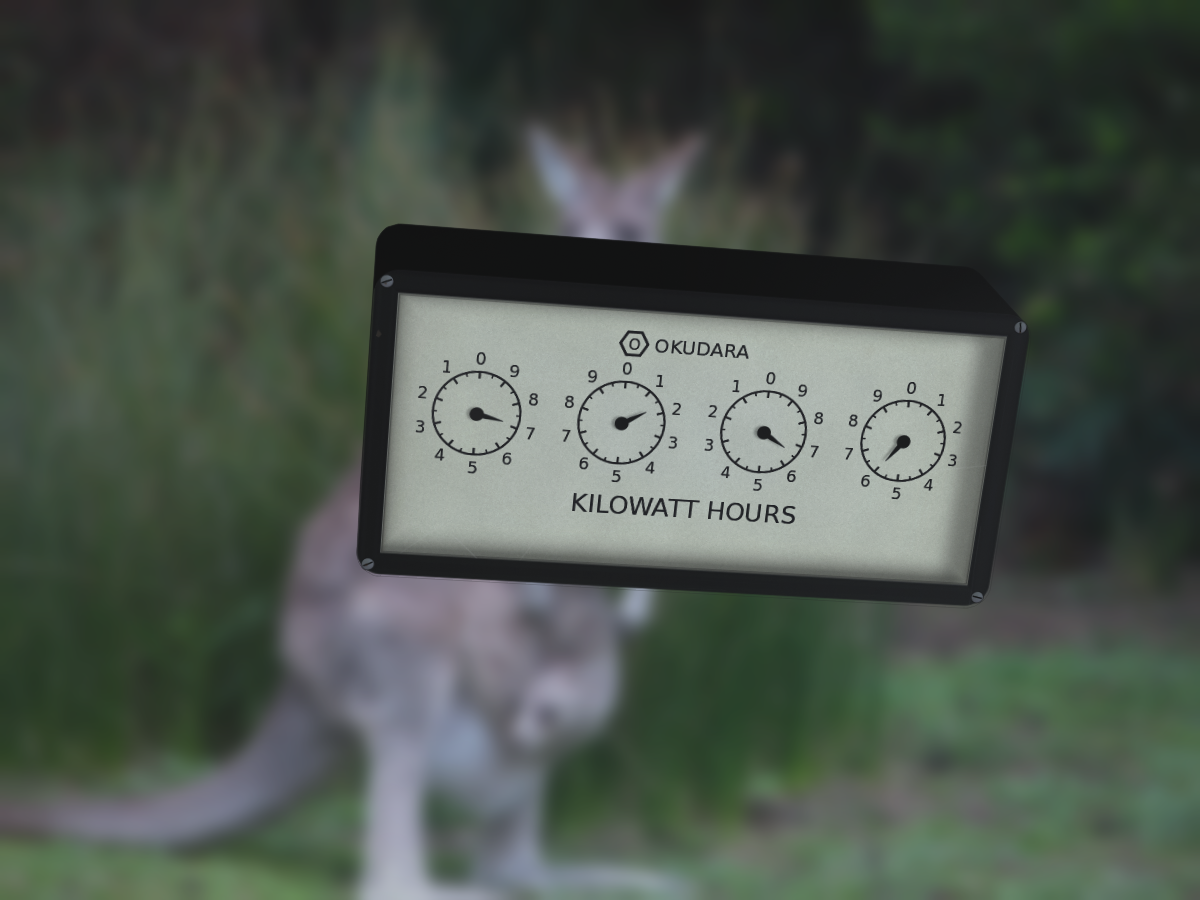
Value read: 7166kWh
